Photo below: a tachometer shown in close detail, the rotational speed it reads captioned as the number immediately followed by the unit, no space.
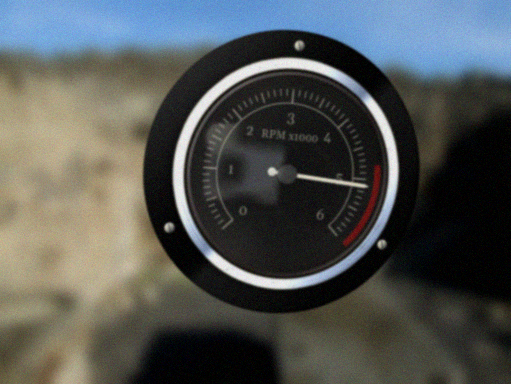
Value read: 5100rpm
